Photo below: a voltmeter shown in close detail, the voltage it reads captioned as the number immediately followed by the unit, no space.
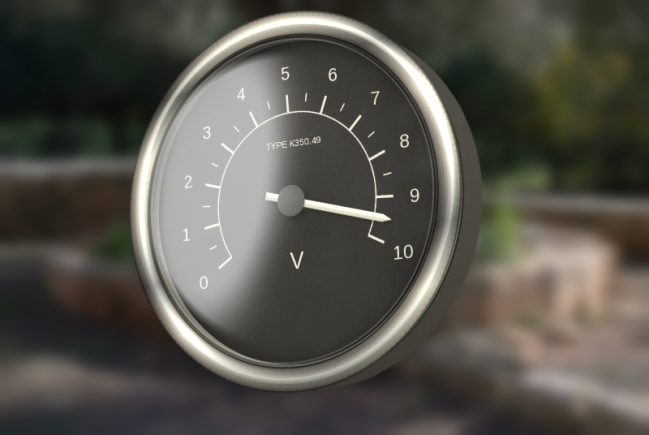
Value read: 9.5V
